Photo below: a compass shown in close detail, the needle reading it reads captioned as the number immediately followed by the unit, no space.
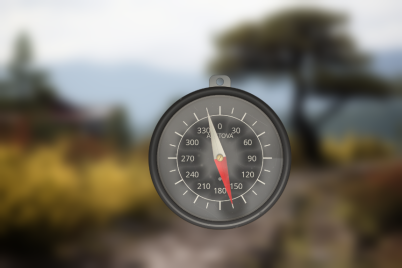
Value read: 165°
